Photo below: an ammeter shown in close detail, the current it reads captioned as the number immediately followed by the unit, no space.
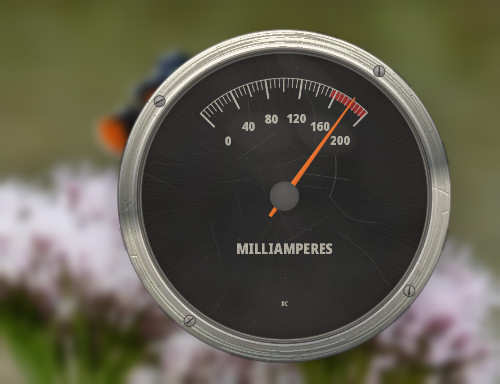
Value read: 180mA
